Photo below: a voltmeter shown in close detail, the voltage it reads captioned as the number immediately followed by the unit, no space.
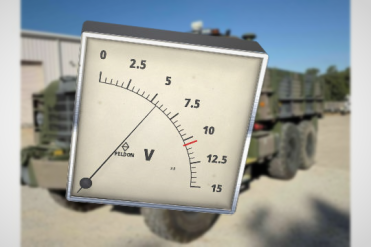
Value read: 5.5V
